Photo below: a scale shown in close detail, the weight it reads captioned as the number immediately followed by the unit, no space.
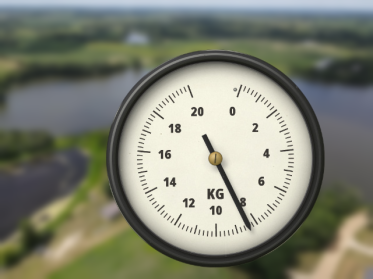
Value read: 8.4kg
